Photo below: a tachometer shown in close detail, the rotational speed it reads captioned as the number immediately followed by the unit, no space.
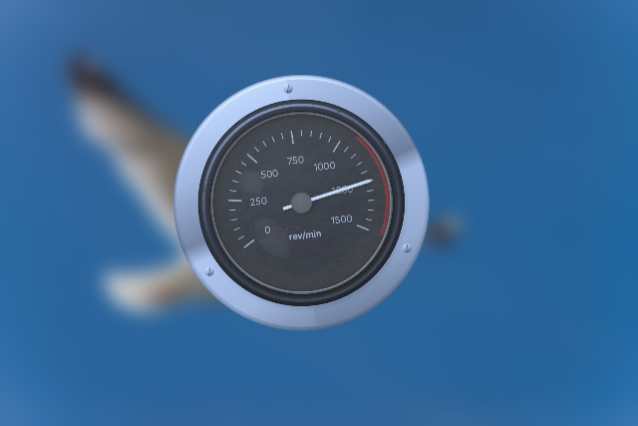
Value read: 1250rpm
